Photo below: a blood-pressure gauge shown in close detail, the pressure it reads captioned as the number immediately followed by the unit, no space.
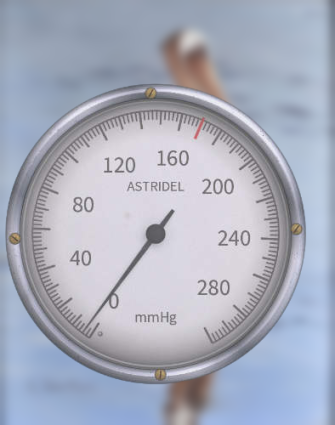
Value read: 4mmHg
